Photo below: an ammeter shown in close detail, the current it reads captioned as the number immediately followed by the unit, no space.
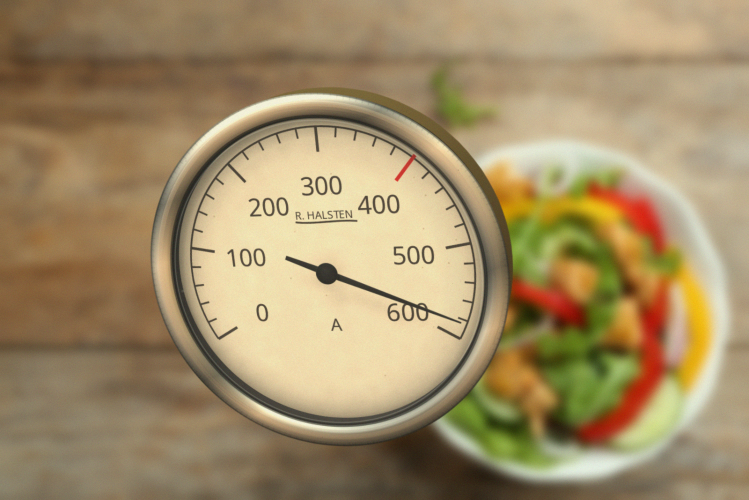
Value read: 580A
